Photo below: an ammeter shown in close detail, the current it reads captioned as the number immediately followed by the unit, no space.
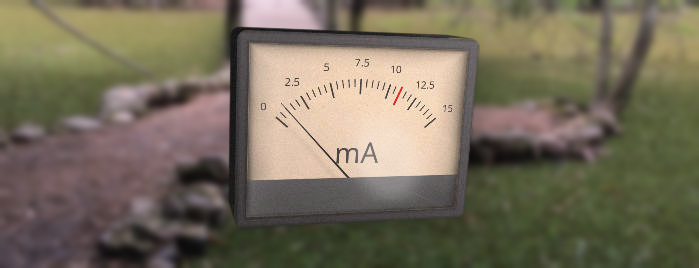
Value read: 1mA
